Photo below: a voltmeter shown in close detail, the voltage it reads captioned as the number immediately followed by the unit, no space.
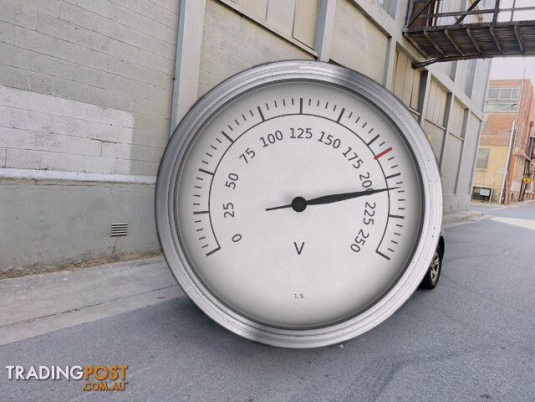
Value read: 207.5V
